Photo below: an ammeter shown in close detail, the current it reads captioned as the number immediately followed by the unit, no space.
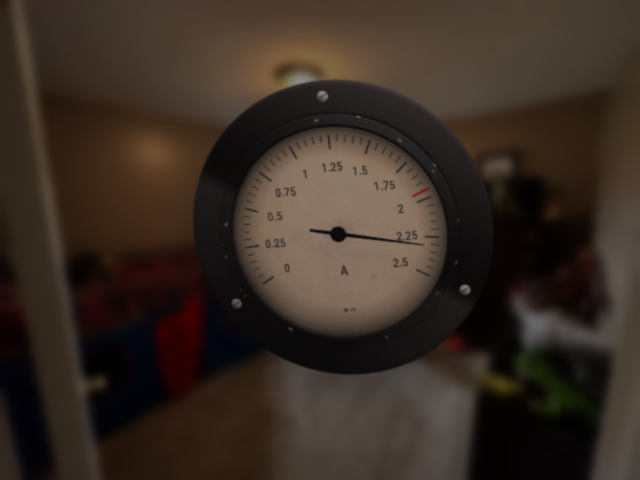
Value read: 2.3A
